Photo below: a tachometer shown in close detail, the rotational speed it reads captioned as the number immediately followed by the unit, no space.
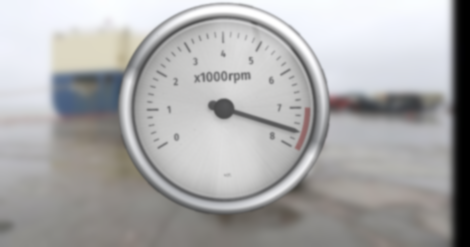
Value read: 7600rpm
